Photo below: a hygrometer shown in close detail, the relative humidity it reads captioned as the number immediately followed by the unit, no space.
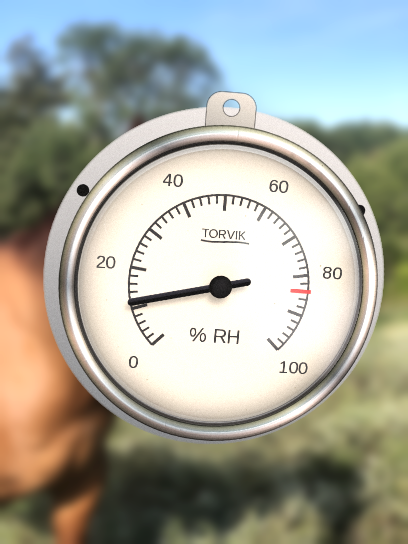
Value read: 12%
